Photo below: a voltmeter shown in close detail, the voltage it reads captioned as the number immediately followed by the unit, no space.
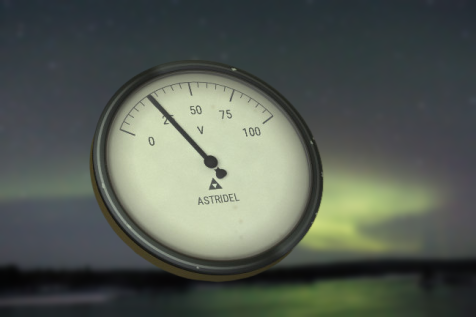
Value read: 25V
